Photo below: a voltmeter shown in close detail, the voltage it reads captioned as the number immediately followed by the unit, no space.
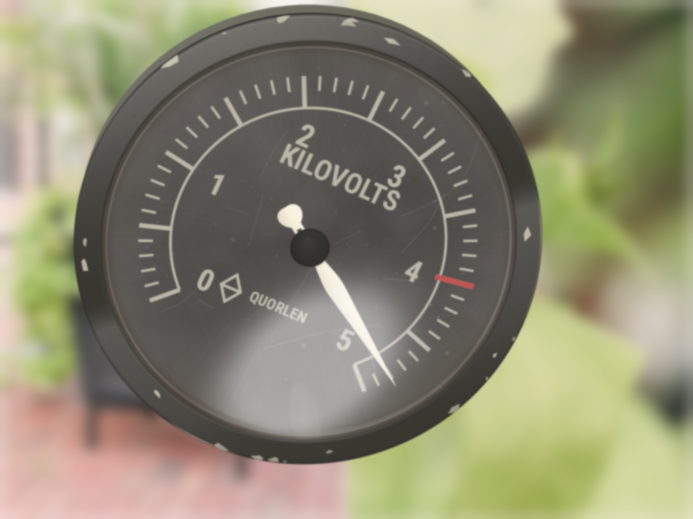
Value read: 4.8kV
